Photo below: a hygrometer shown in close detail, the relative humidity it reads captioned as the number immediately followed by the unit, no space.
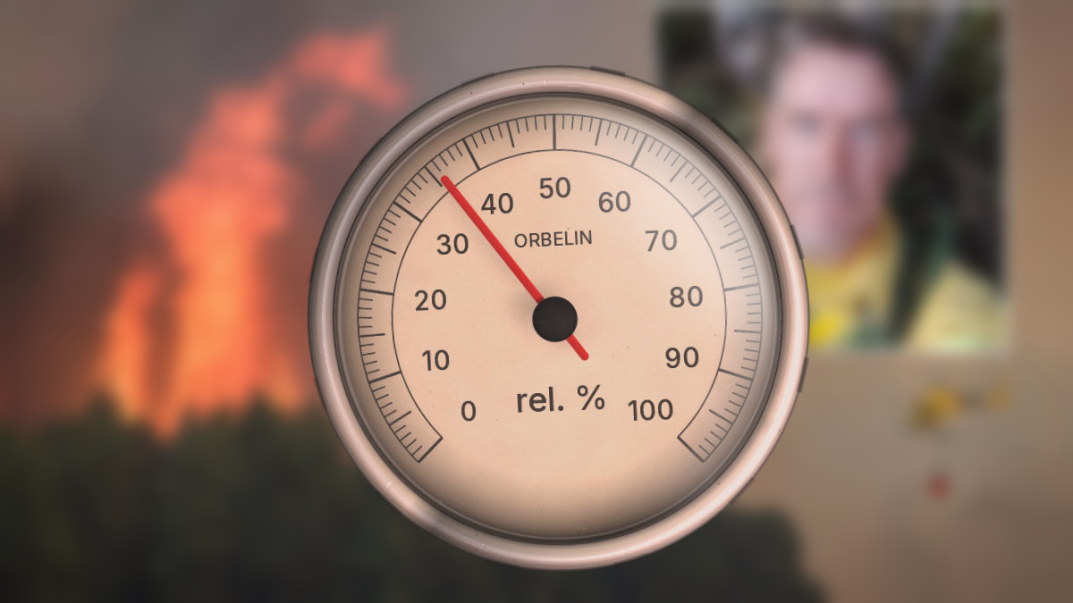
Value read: 36%
